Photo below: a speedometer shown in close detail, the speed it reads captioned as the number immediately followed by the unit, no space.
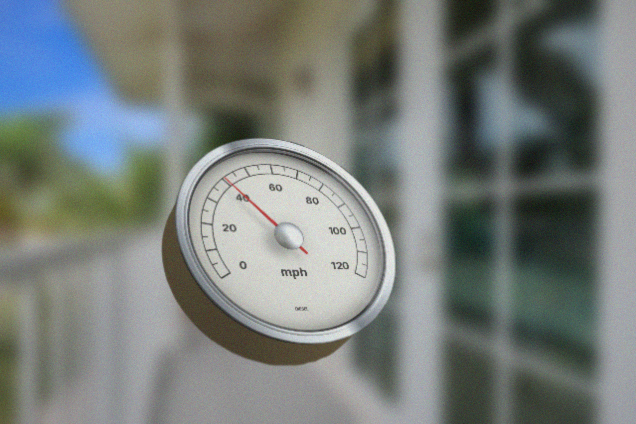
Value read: 40mph
